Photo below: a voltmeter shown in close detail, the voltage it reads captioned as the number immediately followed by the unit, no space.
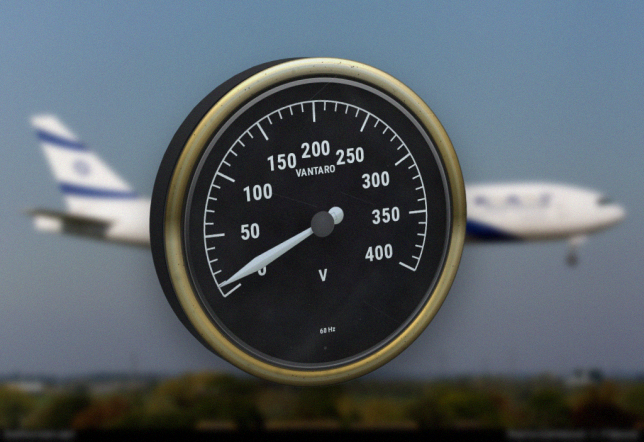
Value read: 10V
